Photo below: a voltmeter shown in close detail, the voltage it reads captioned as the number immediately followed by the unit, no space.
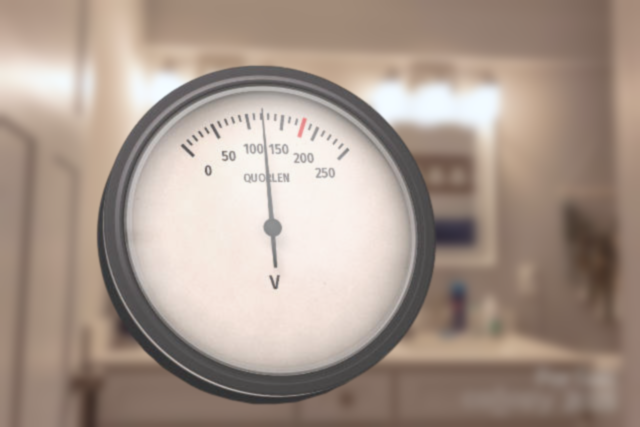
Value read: 120V
